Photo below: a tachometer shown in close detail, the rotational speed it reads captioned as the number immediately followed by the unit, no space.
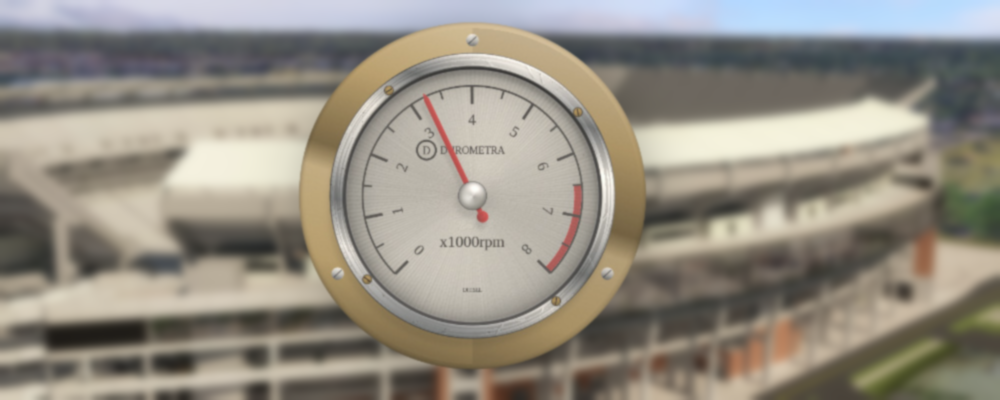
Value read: 3250rpm
